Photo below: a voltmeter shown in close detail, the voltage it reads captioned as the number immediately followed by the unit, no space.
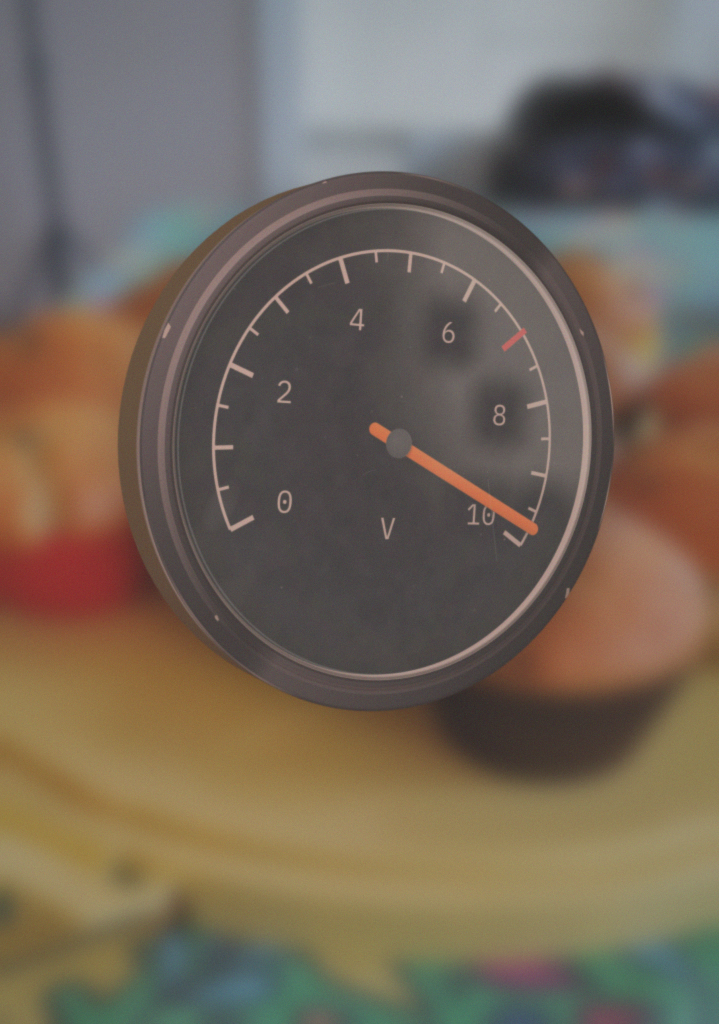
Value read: 9.75V
